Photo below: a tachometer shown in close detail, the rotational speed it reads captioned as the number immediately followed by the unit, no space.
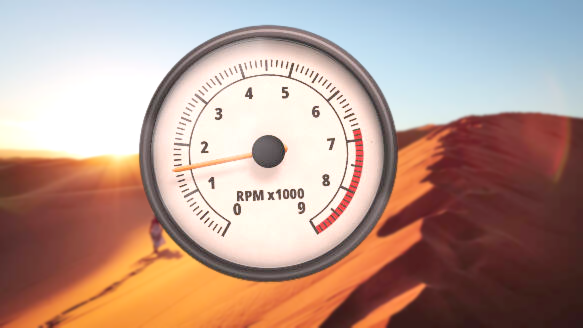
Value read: 1500rpm
